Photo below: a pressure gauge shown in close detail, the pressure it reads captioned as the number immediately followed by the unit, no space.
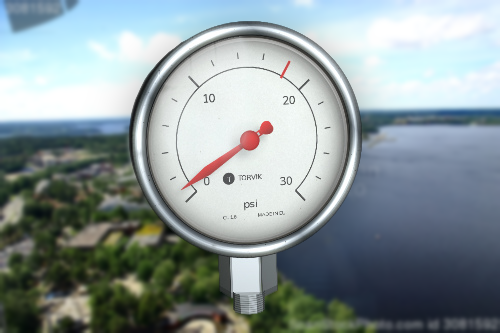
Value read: 1psi
